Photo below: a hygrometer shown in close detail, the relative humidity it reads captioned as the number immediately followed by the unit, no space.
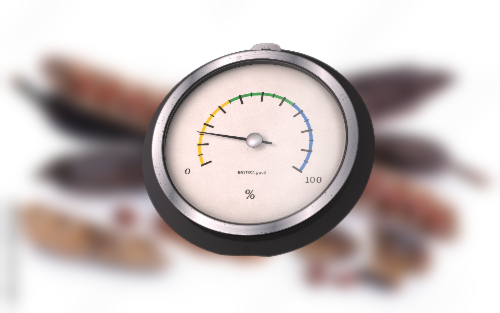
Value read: 15%
